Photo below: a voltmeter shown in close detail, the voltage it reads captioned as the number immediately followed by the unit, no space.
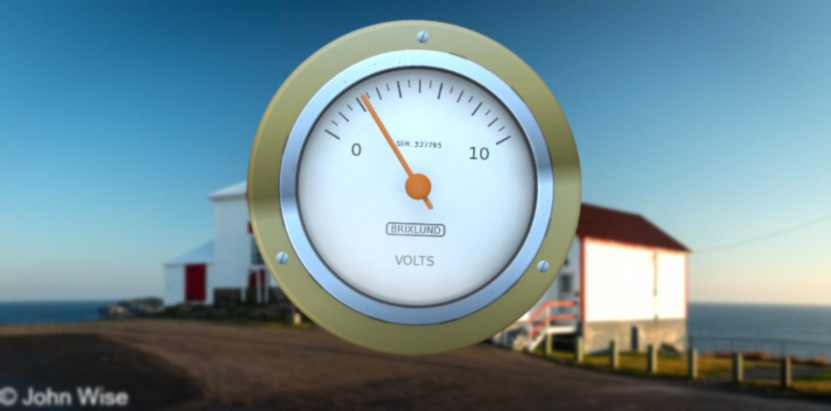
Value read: 2.25V
